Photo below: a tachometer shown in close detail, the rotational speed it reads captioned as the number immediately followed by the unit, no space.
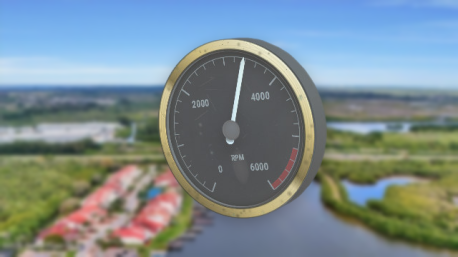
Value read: 3400rpm
